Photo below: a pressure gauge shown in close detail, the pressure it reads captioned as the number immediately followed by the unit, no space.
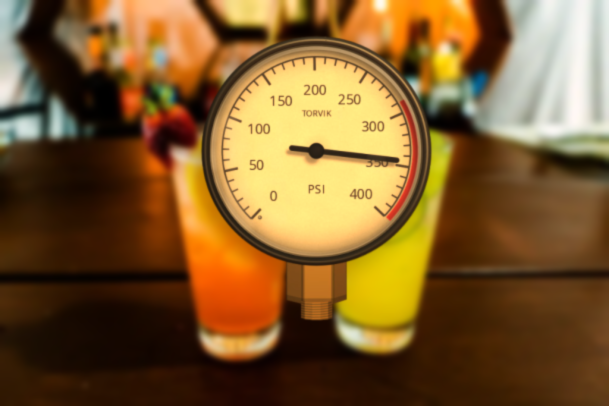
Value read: 345psi
